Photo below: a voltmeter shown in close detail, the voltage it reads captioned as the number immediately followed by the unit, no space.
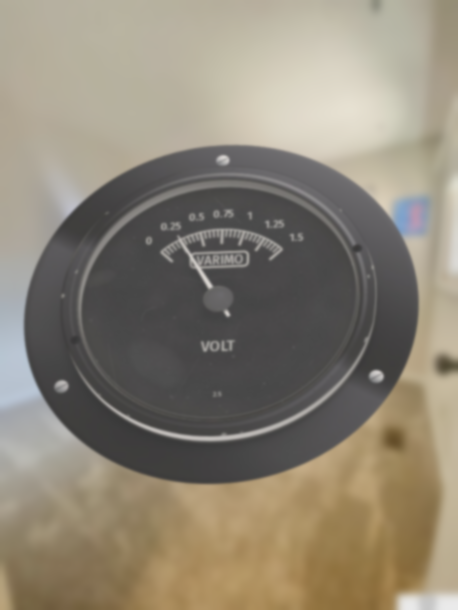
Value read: 0.25V
